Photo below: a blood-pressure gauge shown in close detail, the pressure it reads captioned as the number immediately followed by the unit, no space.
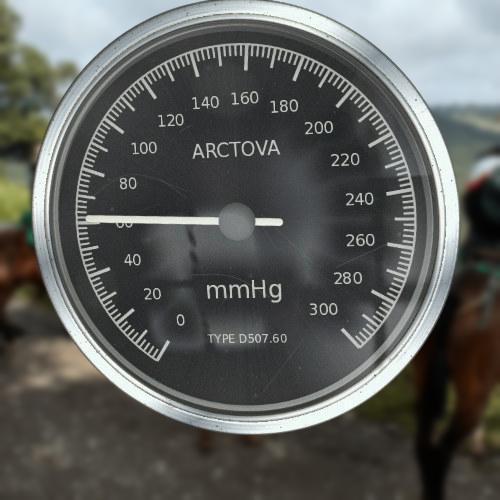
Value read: 62mmHg
